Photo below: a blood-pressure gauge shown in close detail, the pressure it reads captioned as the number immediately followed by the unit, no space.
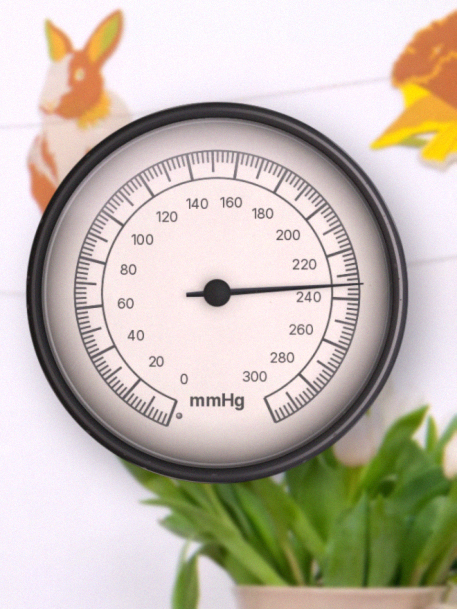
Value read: 234mmHg
